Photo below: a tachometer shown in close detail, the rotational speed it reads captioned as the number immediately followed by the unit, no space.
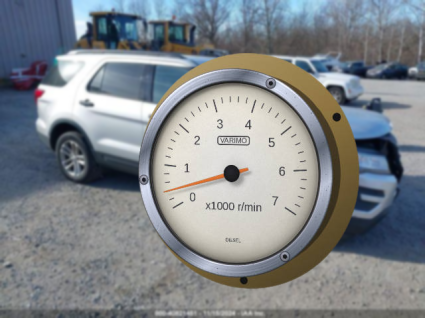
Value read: 400rpm
